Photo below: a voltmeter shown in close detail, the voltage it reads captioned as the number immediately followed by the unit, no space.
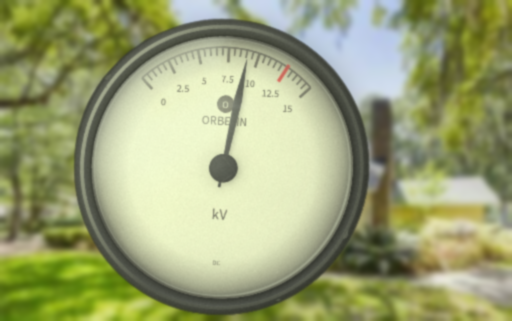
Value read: 9kV
